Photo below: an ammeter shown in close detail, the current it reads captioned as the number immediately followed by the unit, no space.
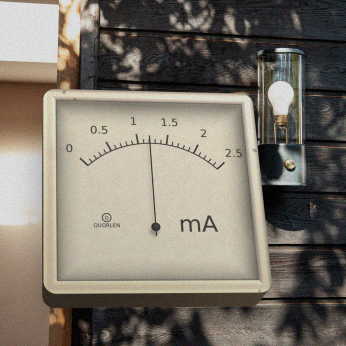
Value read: 1.2mA
